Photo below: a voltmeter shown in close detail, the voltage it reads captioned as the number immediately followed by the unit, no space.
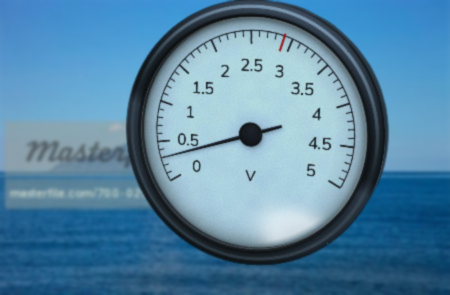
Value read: 0.3V
